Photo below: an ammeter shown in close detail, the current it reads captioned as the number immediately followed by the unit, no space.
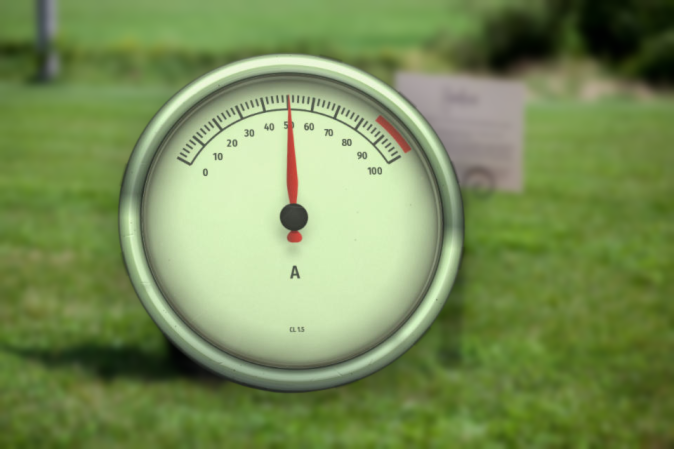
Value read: 50A
